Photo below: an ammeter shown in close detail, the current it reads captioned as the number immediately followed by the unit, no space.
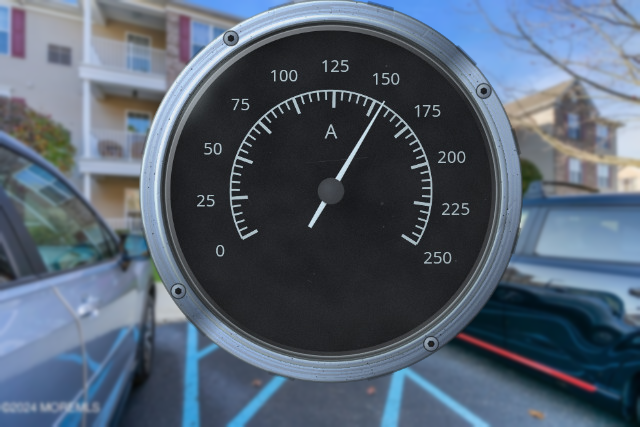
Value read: 155A
